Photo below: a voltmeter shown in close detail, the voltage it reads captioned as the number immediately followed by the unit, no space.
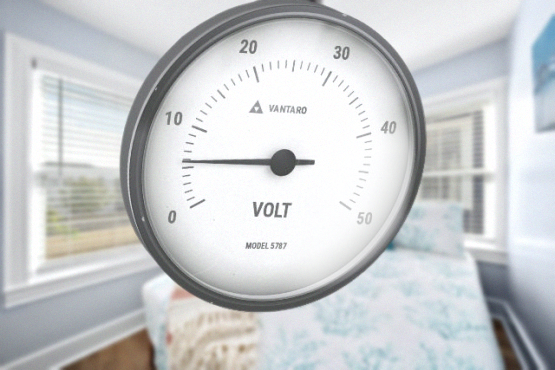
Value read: 6V
